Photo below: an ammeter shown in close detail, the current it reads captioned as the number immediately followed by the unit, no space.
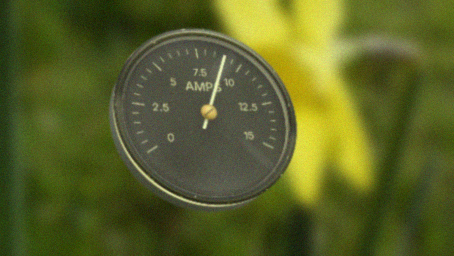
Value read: 9A
